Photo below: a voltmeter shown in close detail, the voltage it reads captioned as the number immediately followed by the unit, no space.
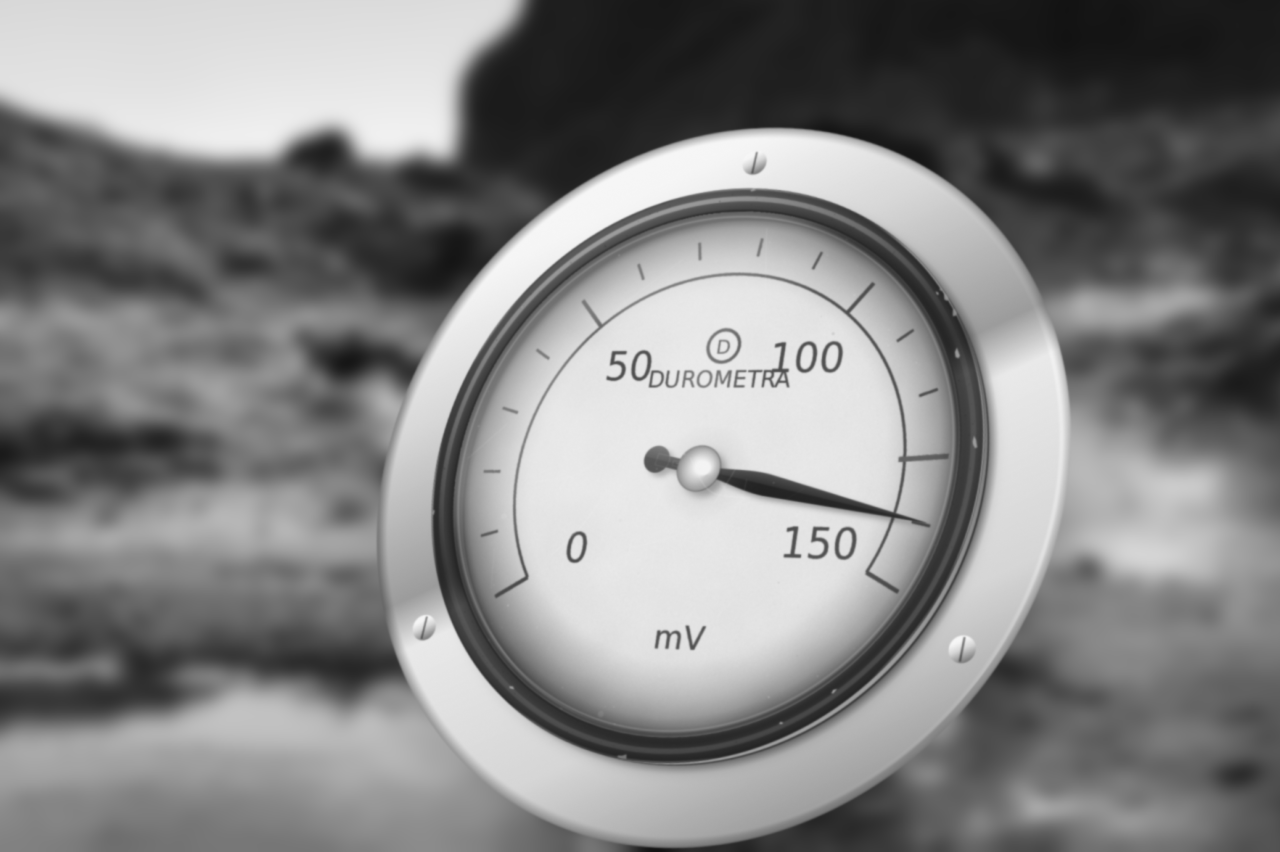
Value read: 140mV
